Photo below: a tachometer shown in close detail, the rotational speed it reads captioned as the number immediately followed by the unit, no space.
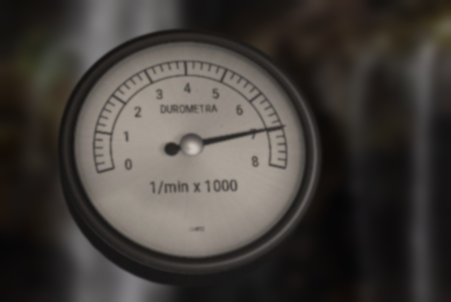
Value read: 7000rpm
